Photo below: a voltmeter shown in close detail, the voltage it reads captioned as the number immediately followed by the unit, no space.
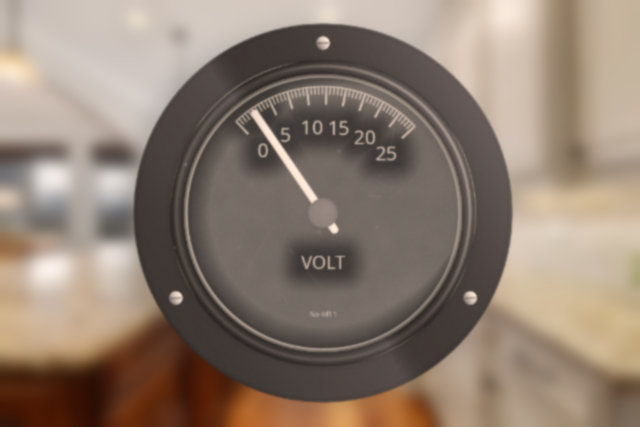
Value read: 2.5V
